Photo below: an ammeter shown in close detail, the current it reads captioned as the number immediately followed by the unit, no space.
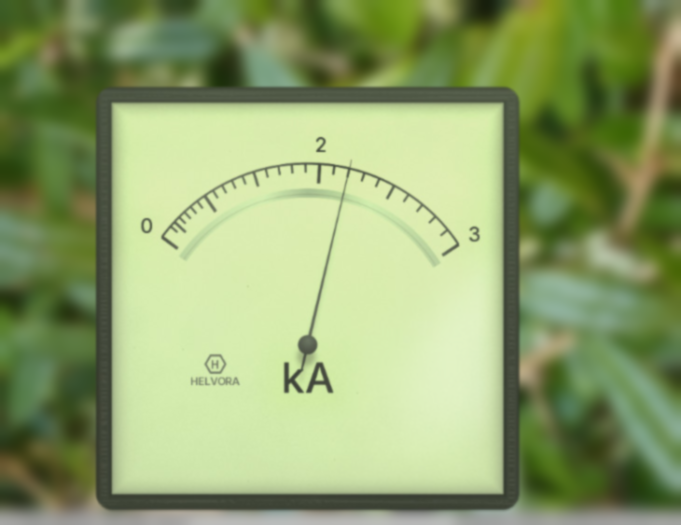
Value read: 2.2kA
